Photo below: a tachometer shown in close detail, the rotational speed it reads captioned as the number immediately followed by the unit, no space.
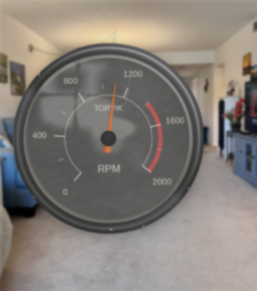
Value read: 1100rpm
